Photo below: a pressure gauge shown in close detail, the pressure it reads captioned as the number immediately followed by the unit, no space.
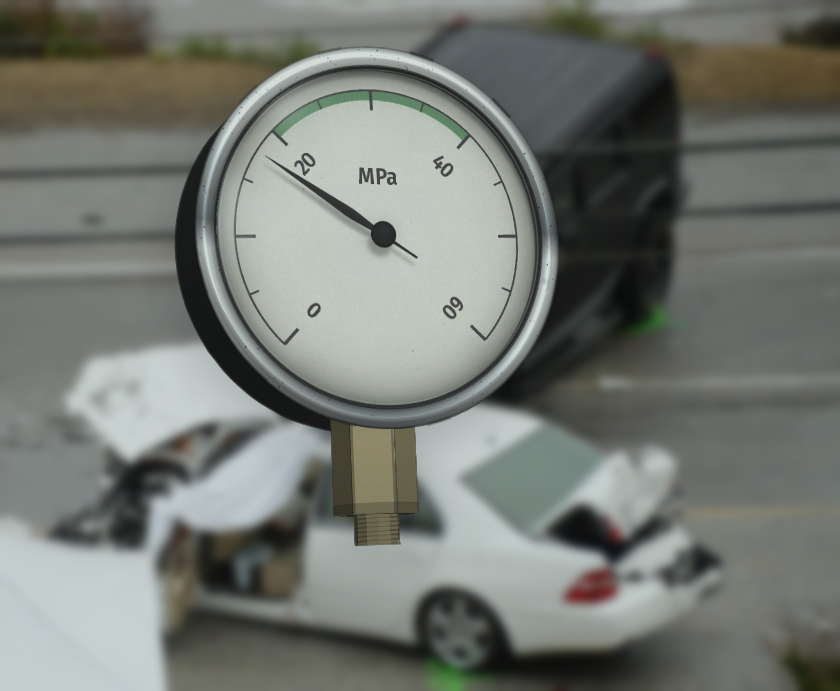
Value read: 17.5MPa
